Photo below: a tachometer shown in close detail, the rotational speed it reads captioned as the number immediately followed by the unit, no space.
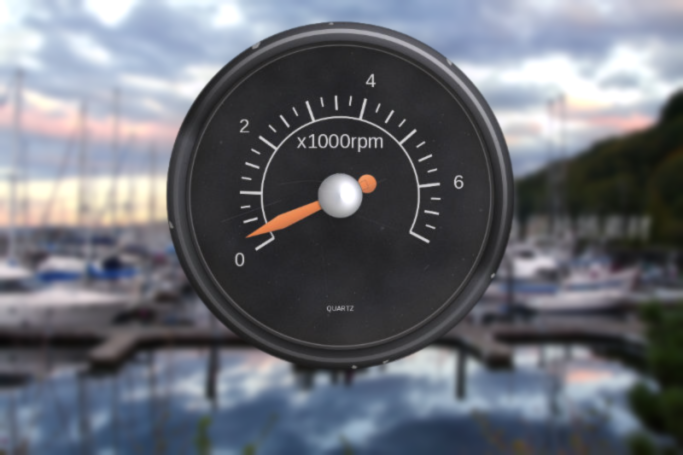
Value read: 250rpm
